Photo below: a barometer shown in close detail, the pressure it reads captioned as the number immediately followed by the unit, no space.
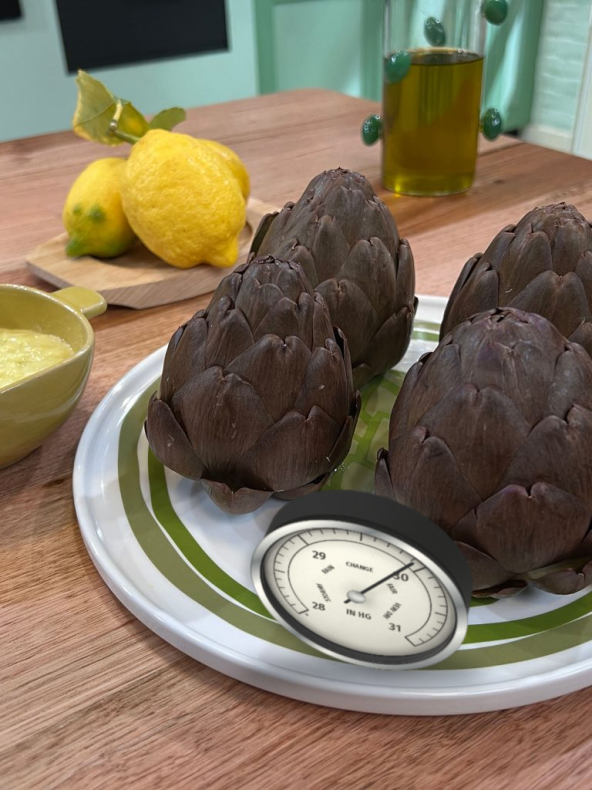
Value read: 29.9inHg
